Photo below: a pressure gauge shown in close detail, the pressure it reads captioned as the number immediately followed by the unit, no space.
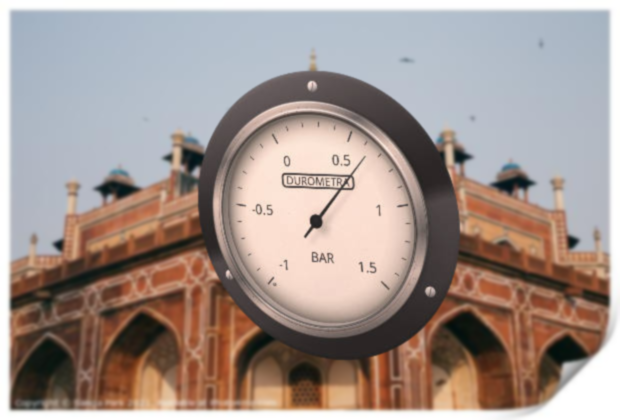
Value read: 0.65bar
